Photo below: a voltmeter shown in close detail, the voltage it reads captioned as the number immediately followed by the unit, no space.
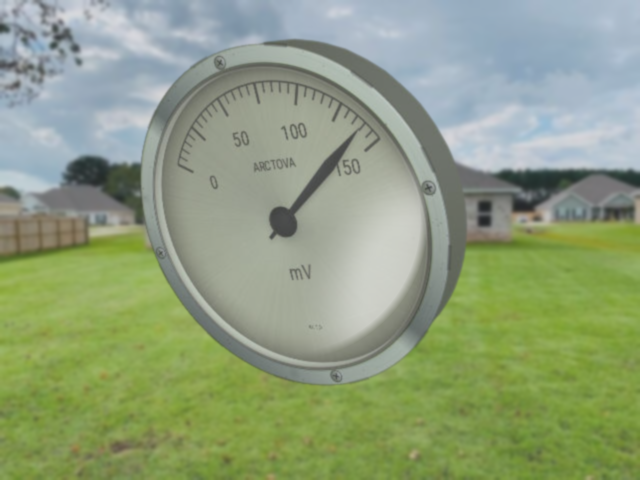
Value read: 140mV
